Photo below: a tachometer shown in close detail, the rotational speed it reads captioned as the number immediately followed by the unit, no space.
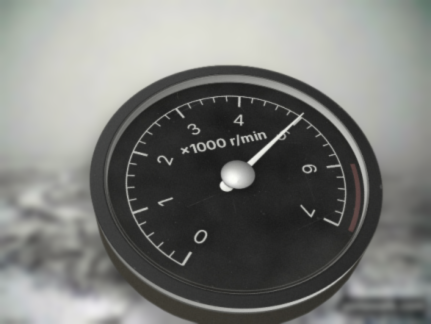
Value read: 5000rpm
